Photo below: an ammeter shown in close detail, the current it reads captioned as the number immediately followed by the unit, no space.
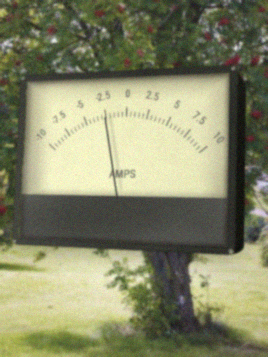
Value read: -2.5A
